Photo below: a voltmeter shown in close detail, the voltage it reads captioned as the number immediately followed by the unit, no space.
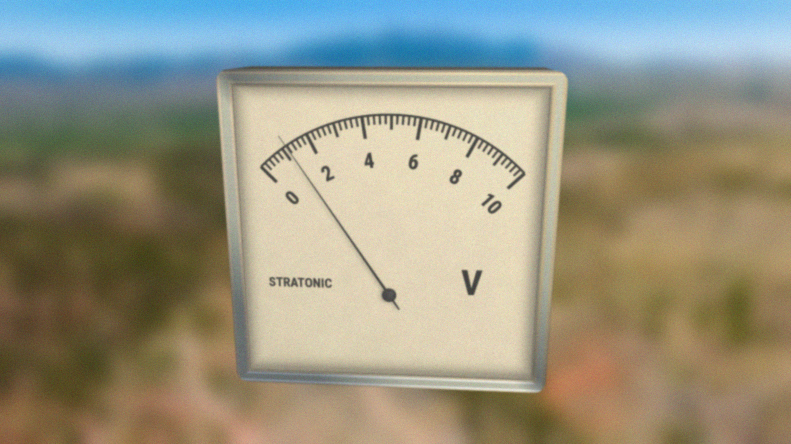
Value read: 1.2V
